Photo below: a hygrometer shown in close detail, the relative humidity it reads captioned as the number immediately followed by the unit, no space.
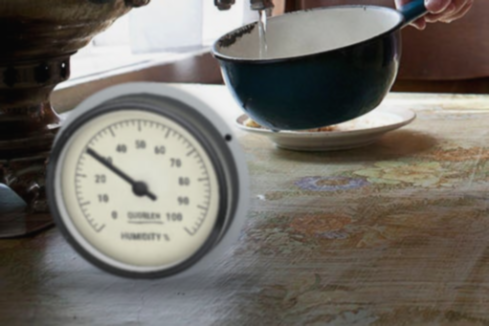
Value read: 30%
